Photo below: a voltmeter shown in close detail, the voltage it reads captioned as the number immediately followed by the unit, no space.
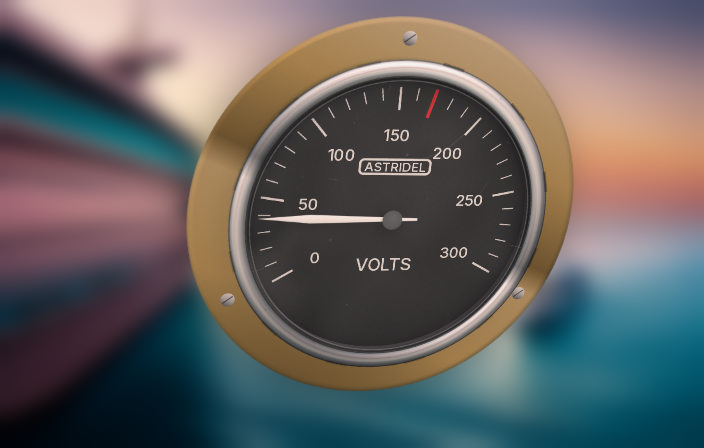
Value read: 40V
